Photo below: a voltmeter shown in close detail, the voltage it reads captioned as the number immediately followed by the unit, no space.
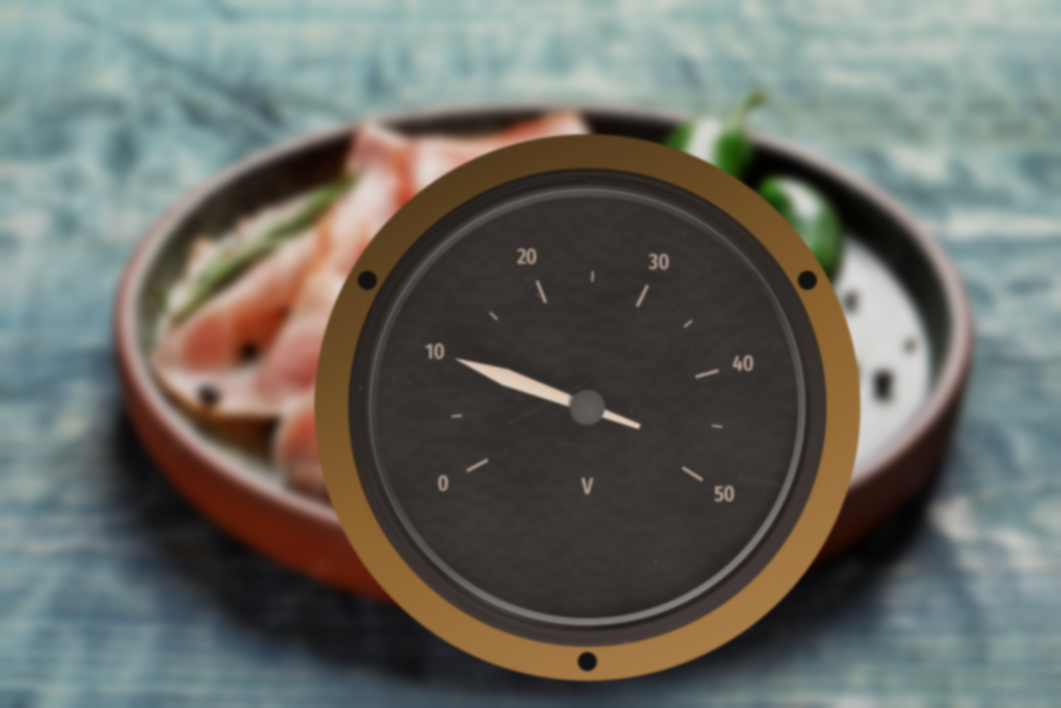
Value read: 10V
